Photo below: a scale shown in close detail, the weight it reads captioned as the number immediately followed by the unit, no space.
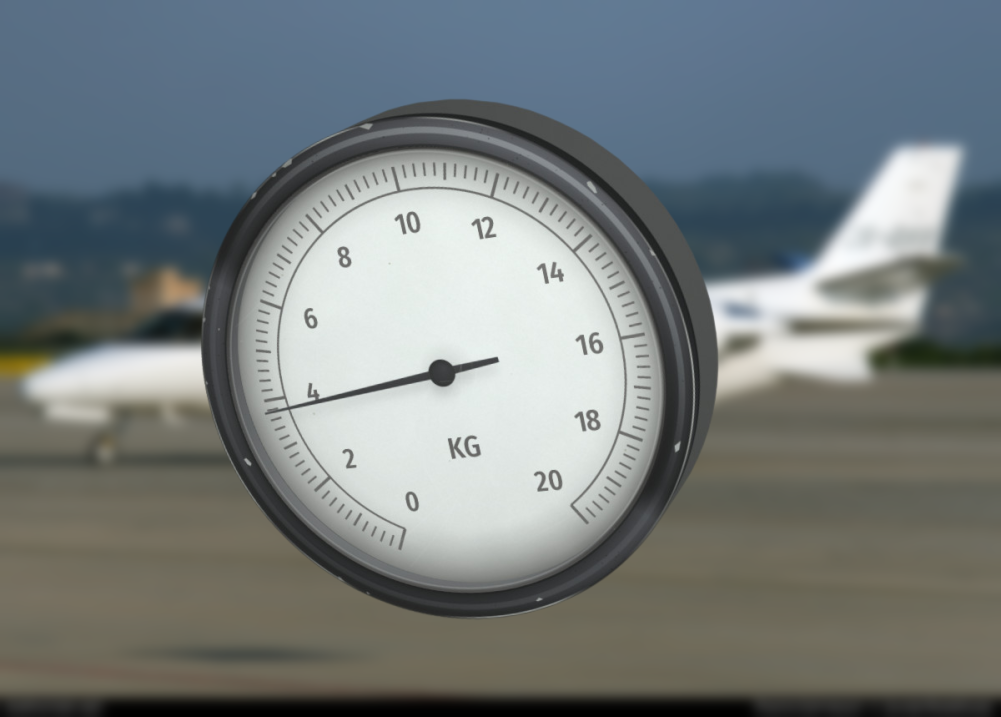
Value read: 3.8kg
